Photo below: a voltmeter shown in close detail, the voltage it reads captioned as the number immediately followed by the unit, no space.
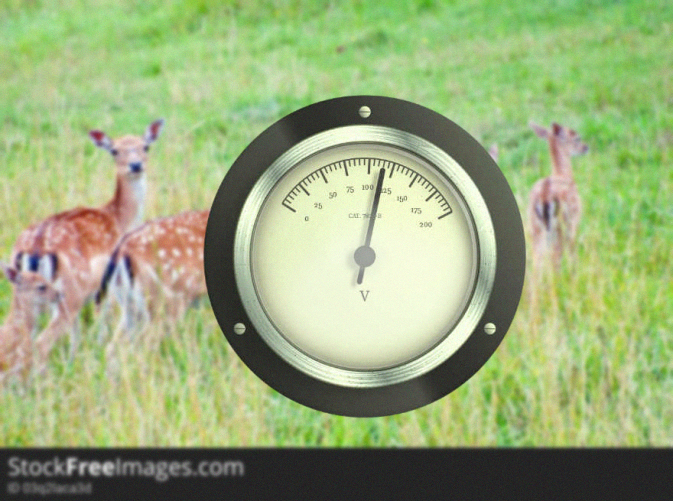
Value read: 115V
